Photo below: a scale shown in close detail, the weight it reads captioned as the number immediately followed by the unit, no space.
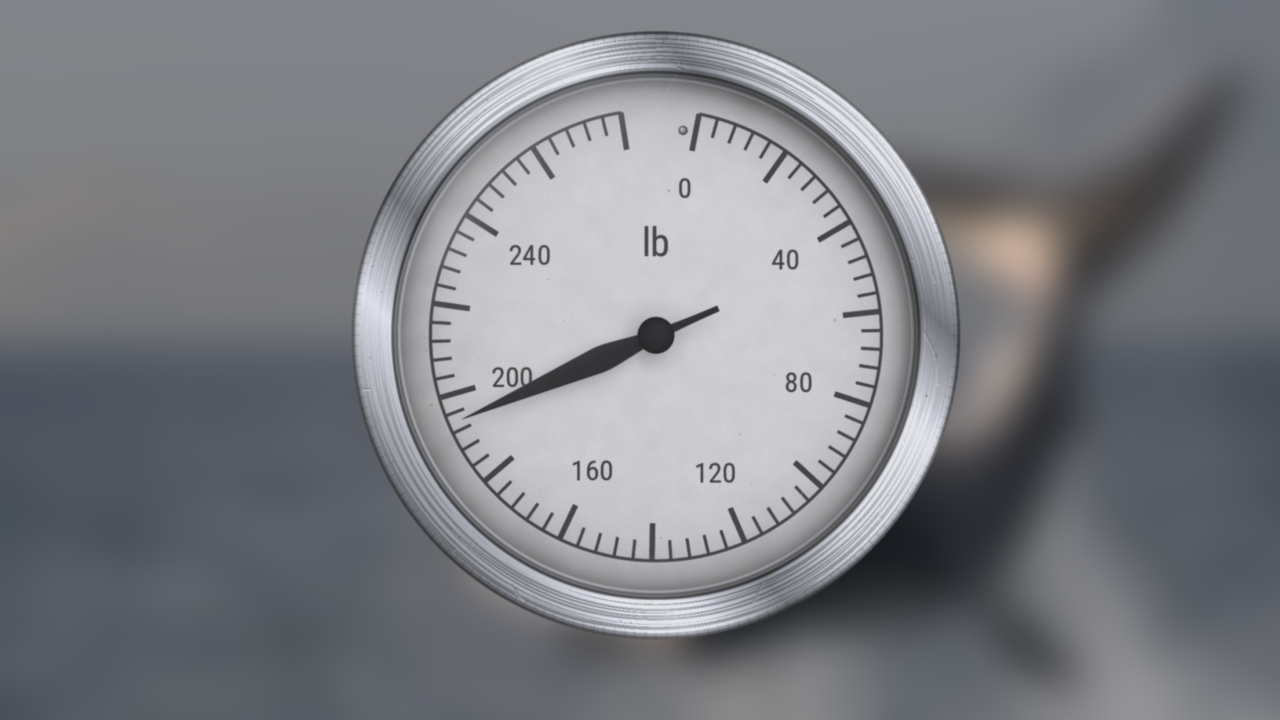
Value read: 194lb
